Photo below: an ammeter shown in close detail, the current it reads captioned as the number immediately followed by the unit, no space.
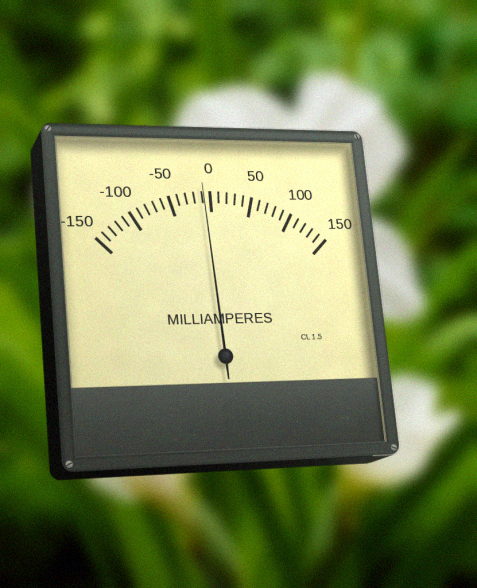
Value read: -10mA
